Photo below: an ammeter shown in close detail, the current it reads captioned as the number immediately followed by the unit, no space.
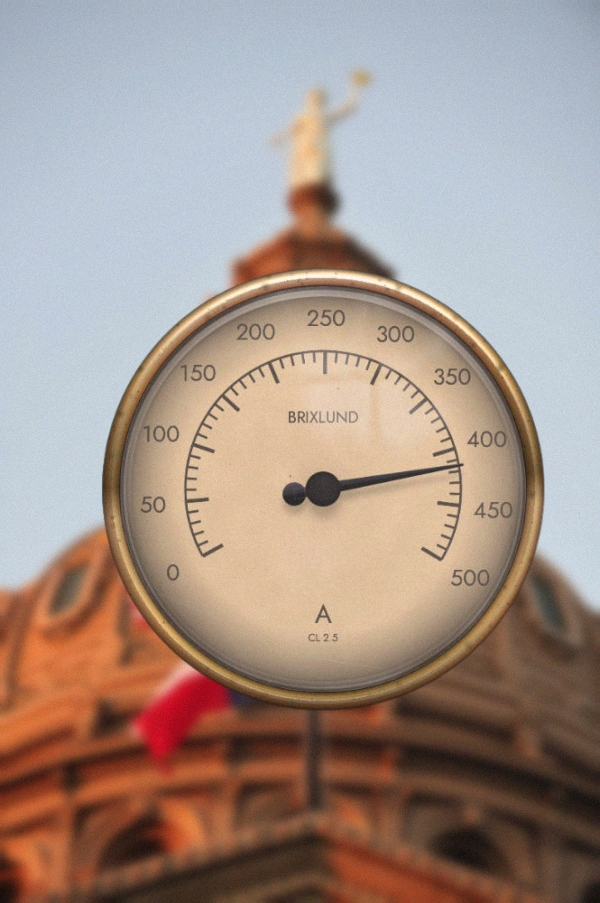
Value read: 415A
